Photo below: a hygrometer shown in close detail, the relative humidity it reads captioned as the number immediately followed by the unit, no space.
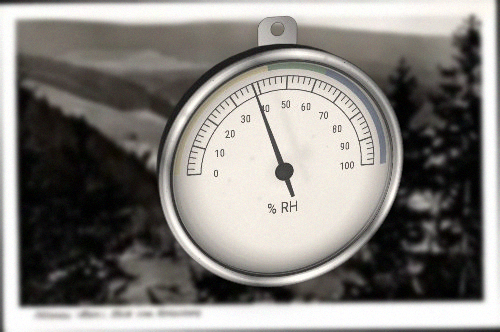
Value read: 38%
